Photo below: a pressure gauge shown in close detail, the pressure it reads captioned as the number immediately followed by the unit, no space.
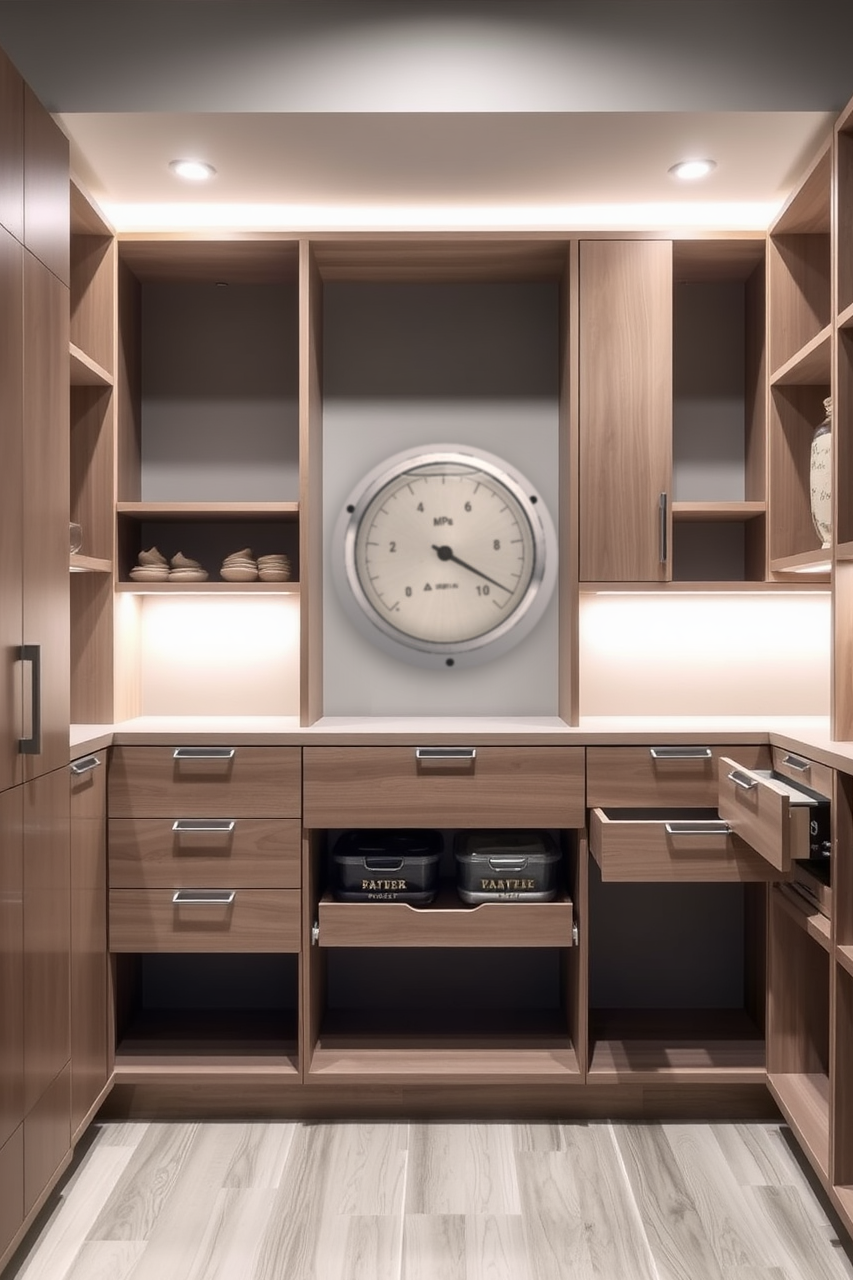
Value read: 9.5MPa
